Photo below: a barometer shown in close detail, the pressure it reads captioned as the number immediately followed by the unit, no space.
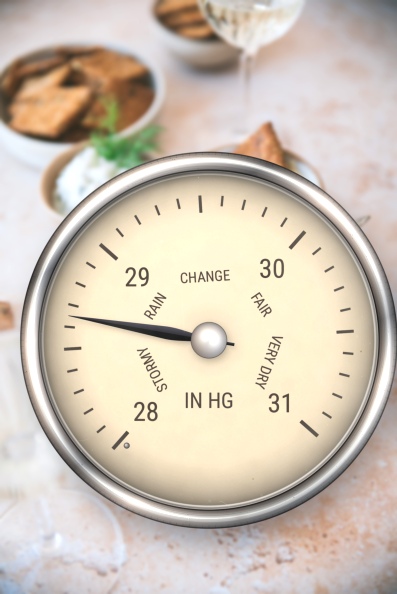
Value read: 28.65inHg
